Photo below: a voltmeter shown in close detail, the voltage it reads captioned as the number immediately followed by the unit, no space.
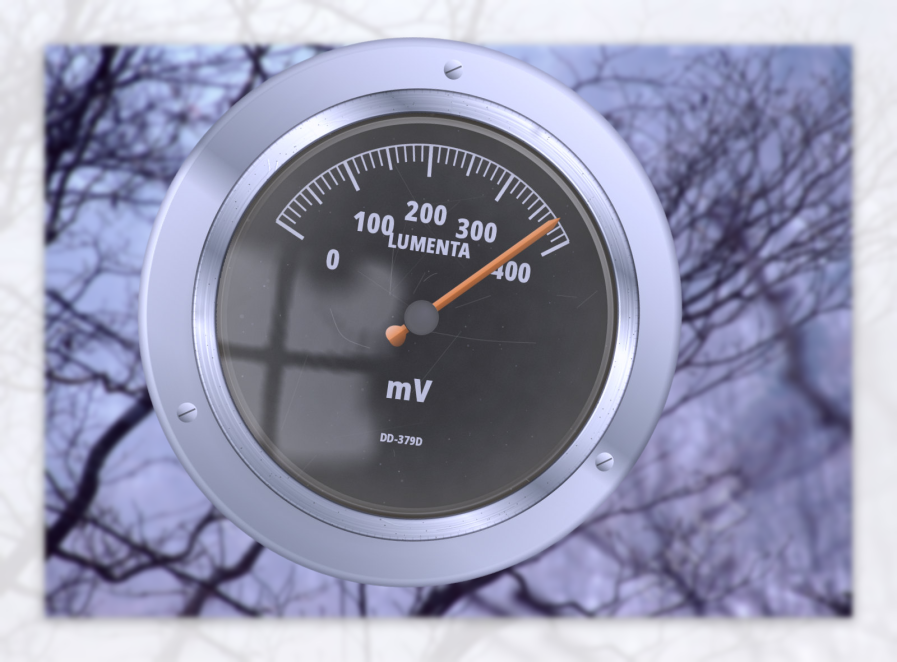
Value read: 370mV
